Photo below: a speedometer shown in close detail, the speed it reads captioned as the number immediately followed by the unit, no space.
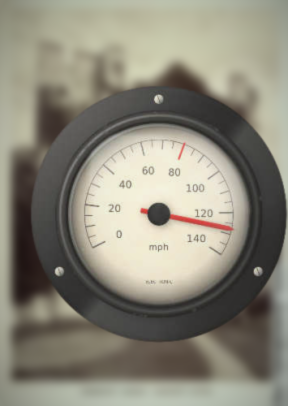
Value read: 127.5mph
